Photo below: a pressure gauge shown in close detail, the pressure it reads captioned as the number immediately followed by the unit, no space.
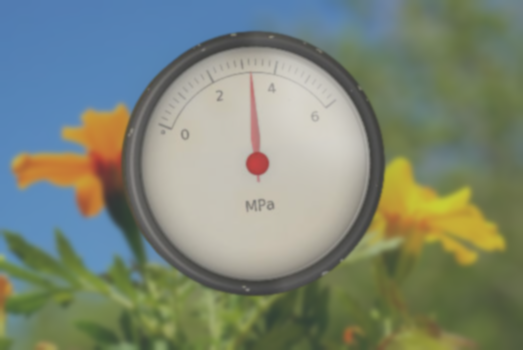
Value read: 3.2MPa
